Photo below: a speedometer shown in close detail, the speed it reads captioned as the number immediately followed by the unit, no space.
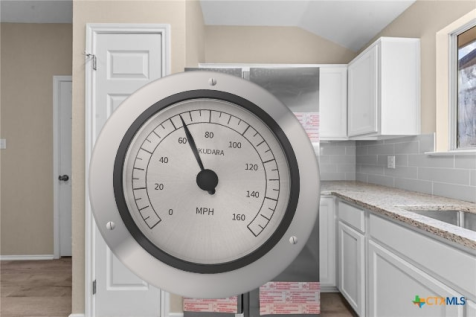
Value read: 65mph
